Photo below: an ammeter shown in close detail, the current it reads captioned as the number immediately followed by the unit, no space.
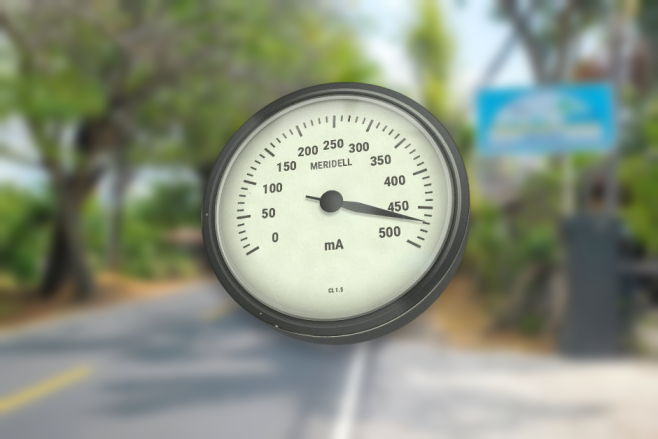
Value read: 470mA
